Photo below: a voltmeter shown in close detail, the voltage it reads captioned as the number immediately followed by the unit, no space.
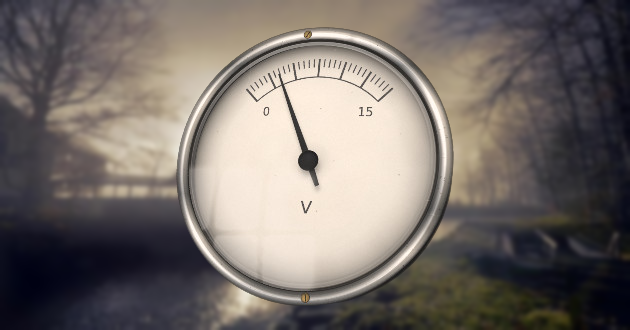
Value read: 3.5V
